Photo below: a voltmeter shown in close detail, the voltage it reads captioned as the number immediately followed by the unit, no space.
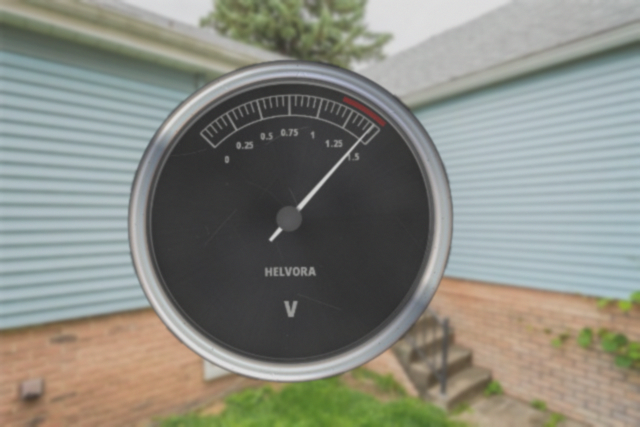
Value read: 1.45V
